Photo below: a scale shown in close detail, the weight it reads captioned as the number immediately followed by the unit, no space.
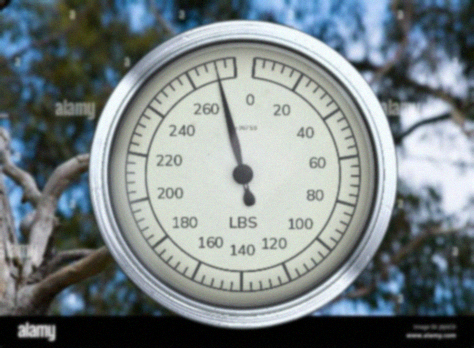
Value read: 272lb
